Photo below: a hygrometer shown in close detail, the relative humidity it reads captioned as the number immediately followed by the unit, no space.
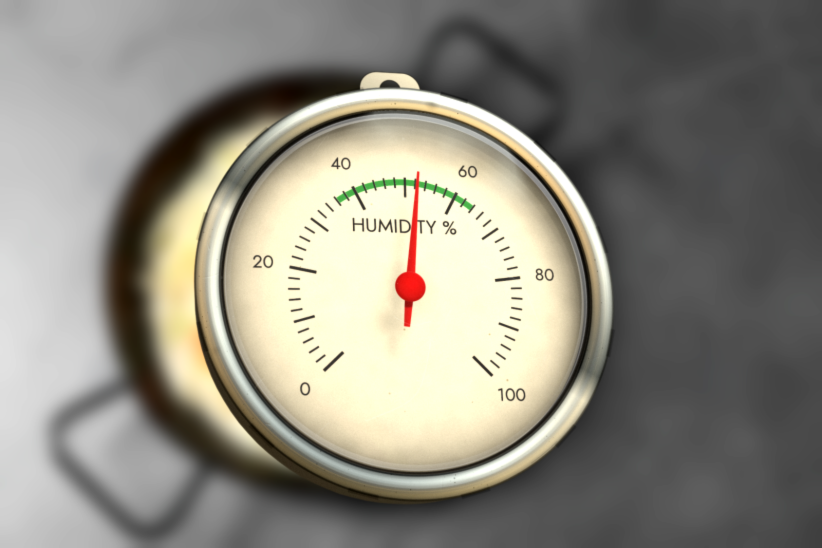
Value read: 52%
